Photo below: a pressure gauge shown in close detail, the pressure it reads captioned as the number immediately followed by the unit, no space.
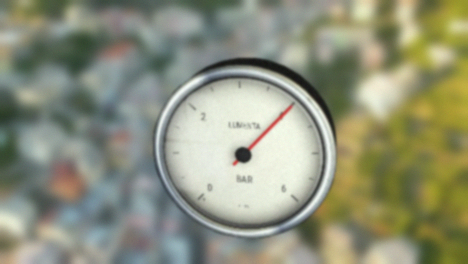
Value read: 4bar
